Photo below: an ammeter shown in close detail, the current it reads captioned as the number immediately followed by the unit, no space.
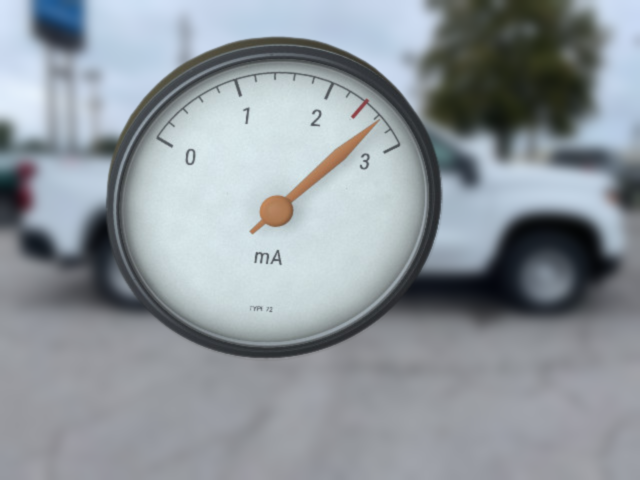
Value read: 2.6mA
